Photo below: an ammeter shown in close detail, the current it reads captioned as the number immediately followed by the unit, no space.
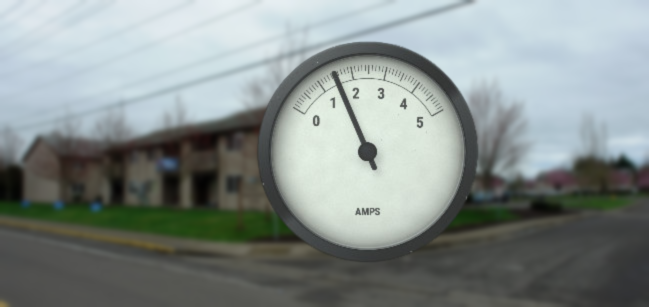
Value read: 1.5A
